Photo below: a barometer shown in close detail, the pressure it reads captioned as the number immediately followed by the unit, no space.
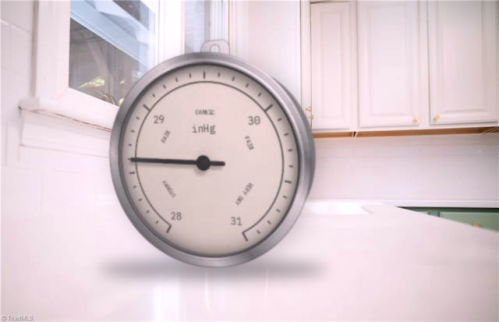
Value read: 28.6inHg
